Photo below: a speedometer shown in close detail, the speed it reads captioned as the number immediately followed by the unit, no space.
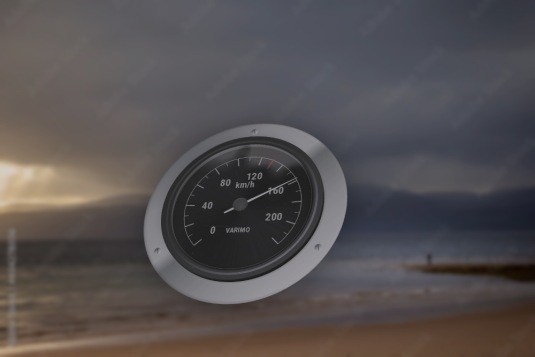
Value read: 160km/h
